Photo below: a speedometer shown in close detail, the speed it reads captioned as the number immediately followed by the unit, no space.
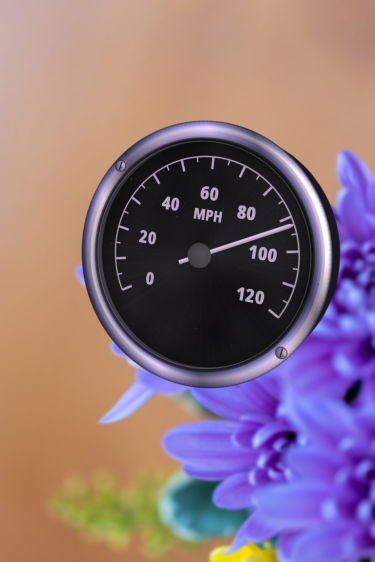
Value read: 92.5mph
